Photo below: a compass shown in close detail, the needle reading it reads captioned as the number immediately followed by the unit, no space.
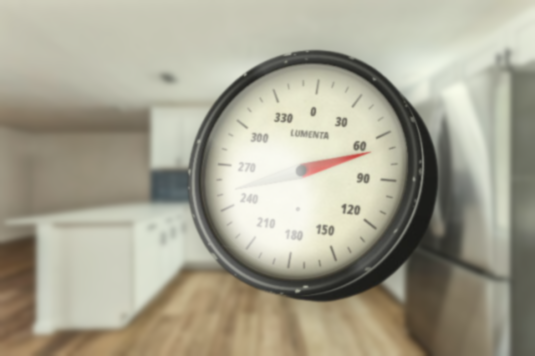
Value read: 70°
